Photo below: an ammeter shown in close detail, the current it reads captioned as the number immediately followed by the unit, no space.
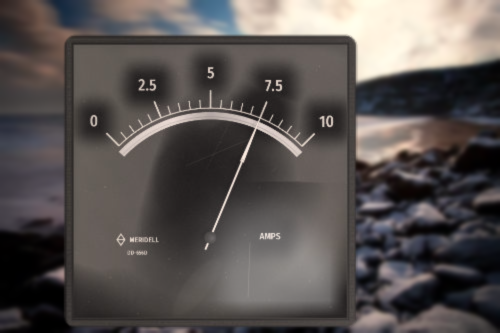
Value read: 7.5A
